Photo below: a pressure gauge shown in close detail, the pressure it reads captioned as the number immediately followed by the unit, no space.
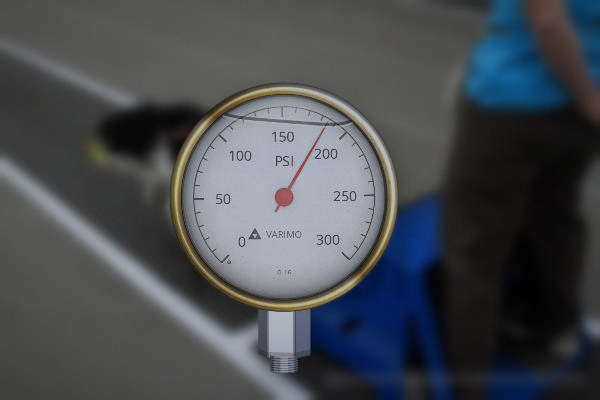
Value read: 185psi
